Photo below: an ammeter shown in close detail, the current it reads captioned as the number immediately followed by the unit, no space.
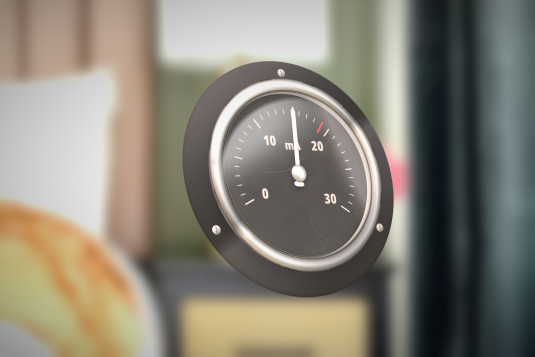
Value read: 15mA
